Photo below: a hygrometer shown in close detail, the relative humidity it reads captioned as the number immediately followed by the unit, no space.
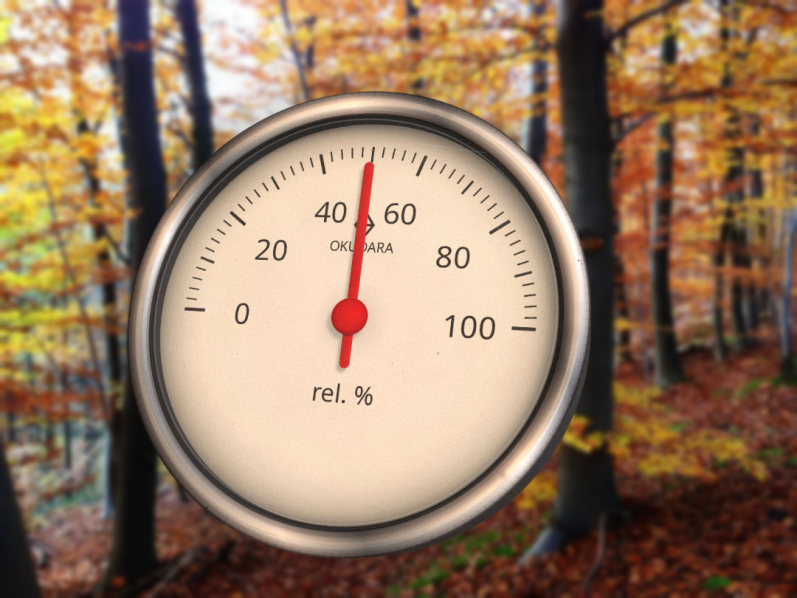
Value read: 50%
